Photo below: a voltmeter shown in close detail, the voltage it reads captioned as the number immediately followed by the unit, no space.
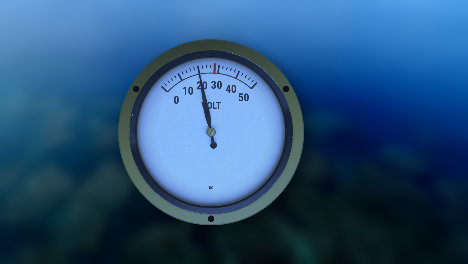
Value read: 20V
